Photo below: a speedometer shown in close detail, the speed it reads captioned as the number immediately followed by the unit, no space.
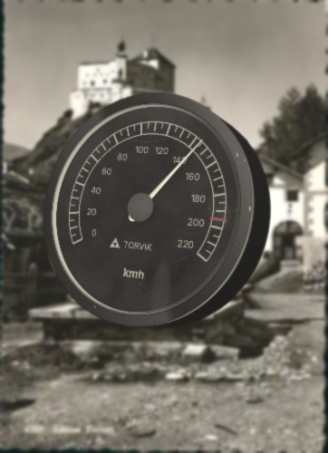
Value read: 145km/h
